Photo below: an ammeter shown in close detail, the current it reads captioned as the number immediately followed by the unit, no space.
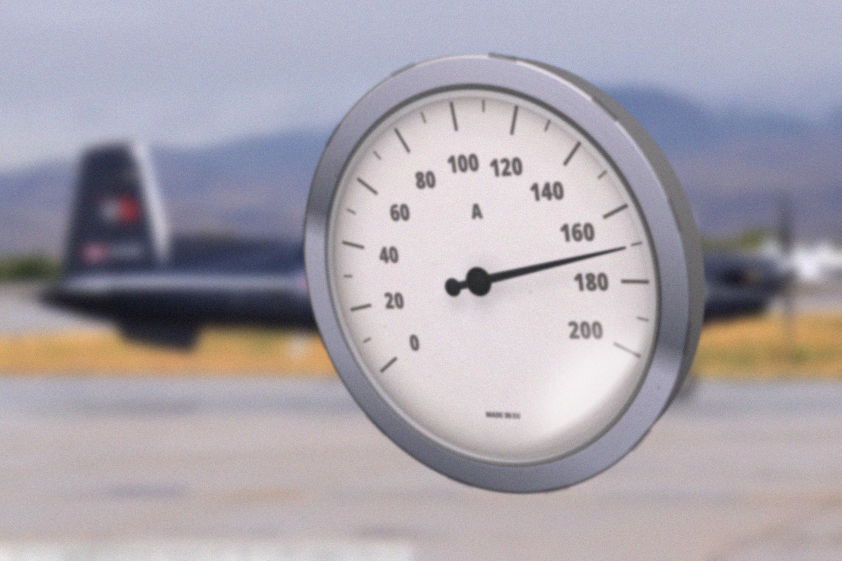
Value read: 170A
